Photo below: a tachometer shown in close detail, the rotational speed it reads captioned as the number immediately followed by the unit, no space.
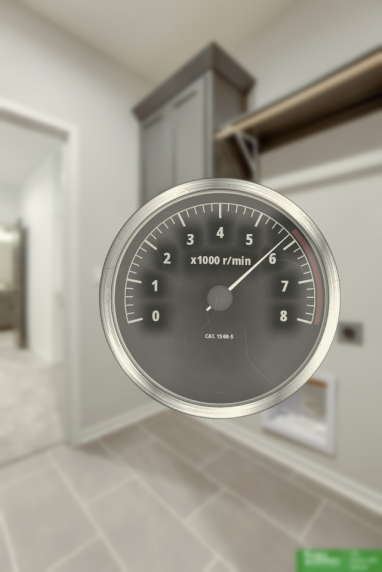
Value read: 5800rpm
